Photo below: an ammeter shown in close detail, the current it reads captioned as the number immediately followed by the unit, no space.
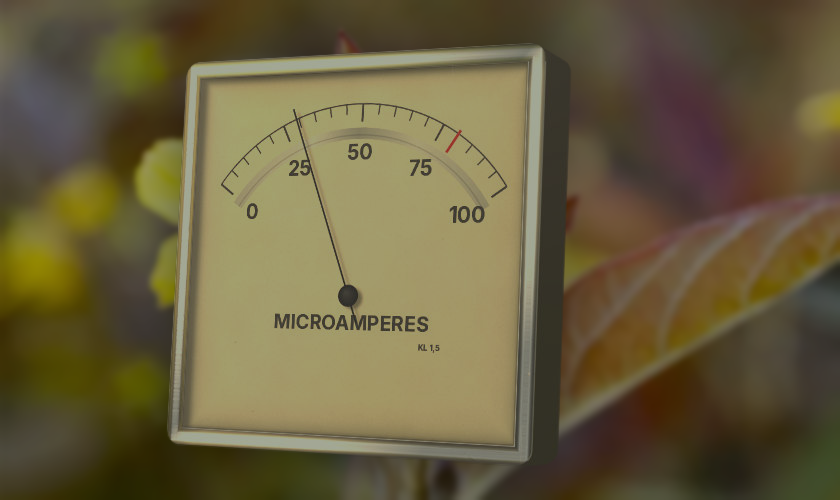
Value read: 30µA
